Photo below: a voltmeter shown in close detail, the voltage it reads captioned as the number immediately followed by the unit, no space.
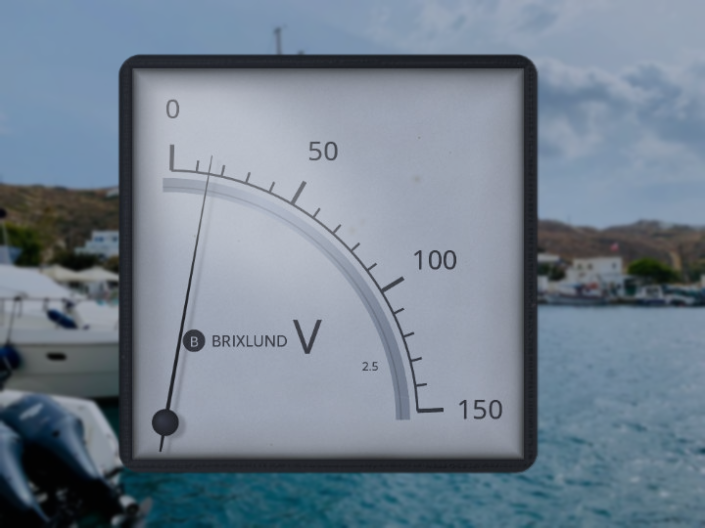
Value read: 15V
